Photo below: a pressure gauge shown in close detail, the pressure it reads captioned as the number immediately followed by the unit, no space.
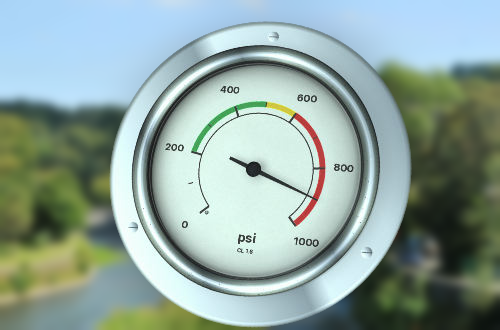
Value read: 900psi
